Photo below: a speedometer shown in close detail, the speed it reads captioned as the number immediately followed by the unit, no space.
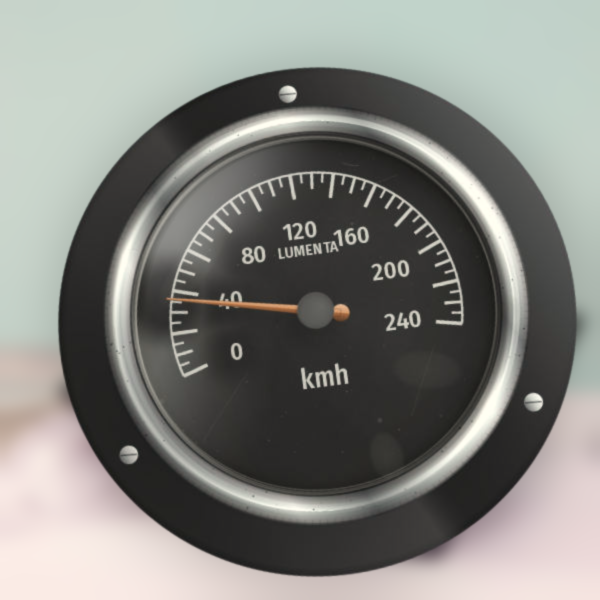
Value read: 35km/h
